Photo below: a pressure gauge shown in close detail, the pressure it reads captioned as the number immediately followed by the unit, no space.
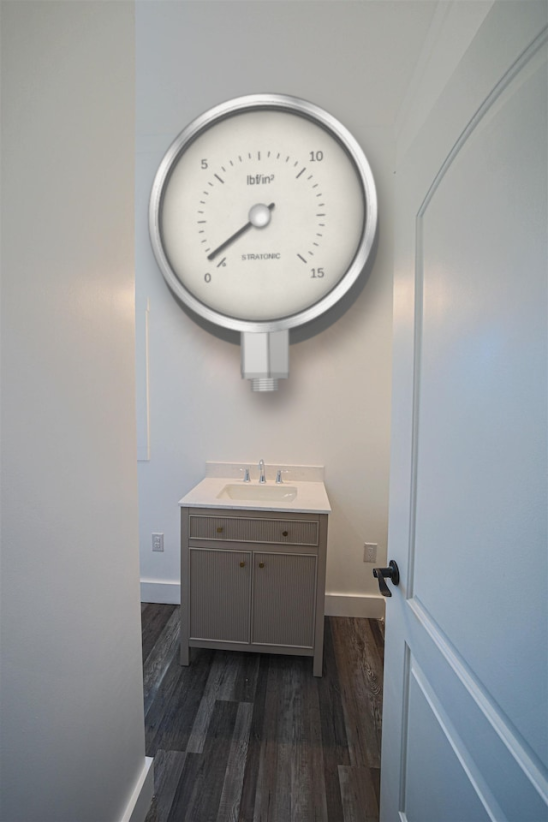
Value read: 0.5psi
